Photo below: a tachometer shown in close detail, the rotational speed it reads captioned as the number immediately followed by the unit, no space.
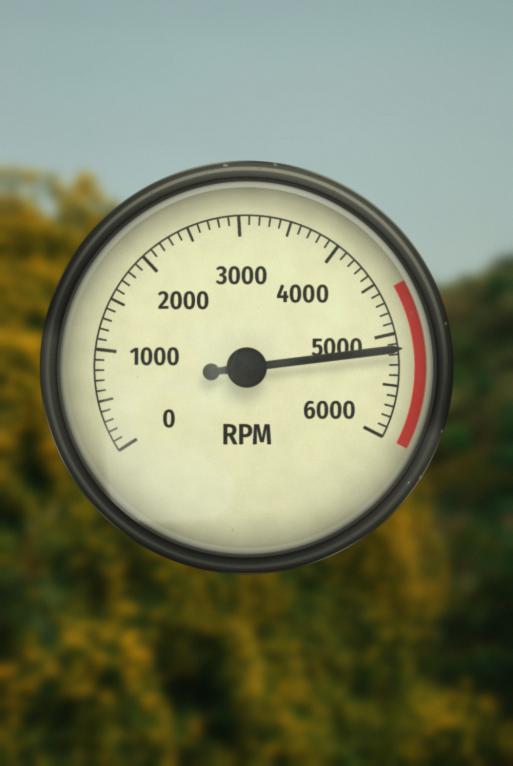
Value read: 5150rpm
